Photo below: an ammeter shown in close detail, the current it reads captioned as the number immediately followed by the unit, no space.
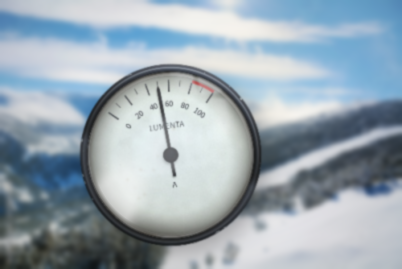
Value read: 50A
